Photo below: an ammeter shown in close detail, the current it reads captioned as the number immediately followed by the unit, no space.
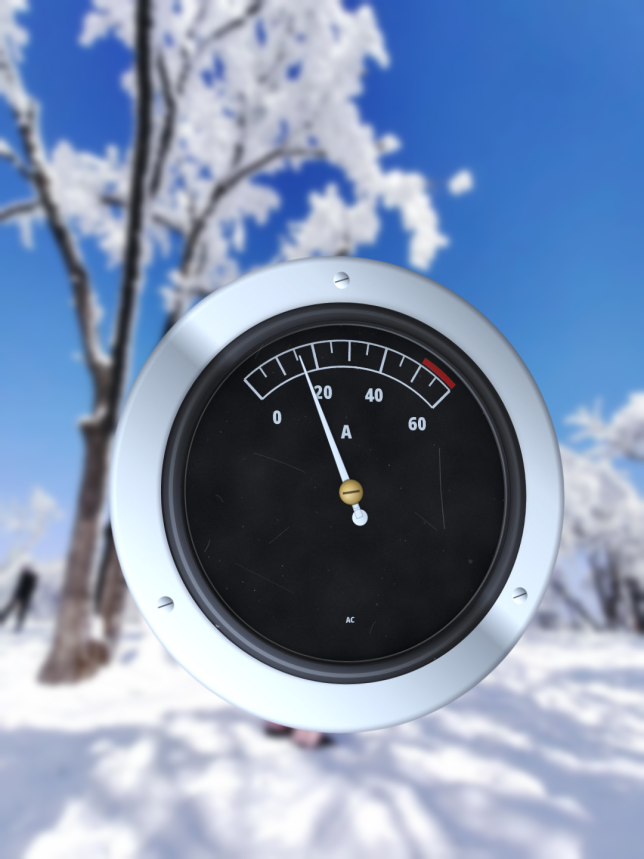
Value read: 15A
